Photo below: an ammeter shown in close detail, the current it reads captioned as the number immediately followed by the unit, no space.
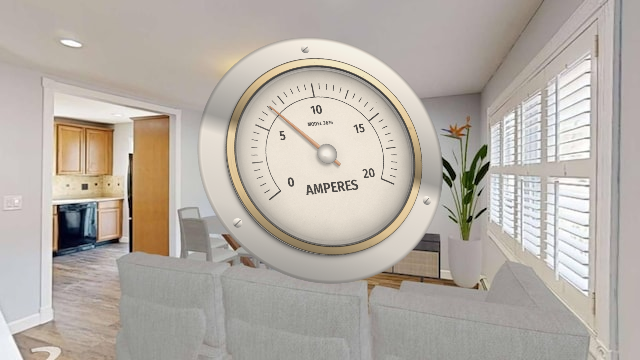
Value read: 6.5A
